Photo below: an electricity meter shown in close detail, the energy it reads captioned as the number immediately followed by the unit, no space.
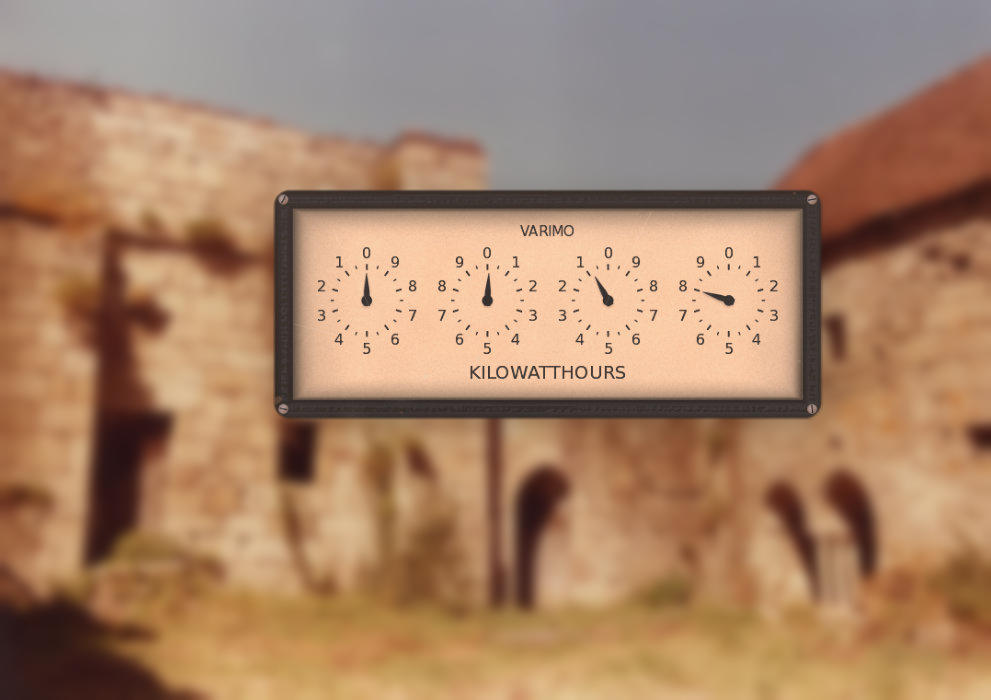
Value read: 8kWh
